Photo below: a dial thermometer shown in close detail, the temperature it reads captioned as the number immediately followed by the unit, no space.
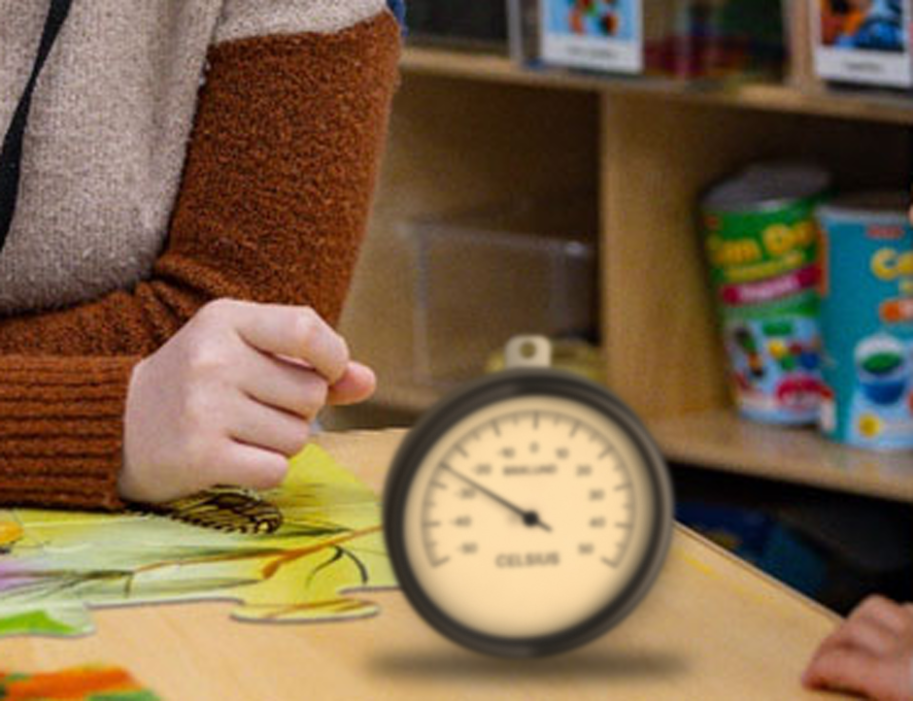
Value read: -25°C
